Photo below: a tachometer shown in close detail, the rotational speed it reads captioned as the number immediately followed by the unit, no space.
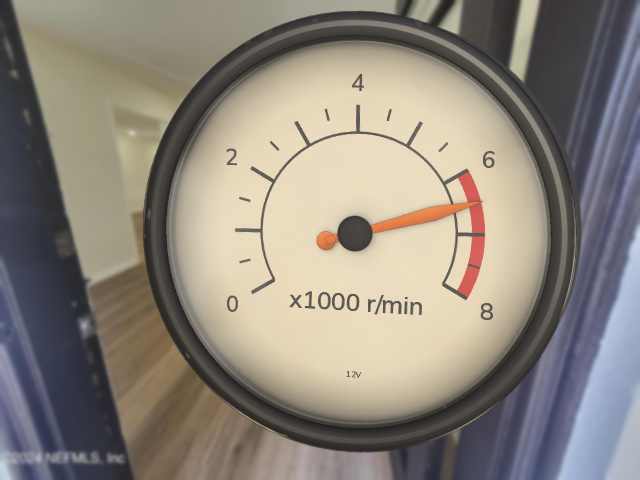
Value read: 6500rpm
